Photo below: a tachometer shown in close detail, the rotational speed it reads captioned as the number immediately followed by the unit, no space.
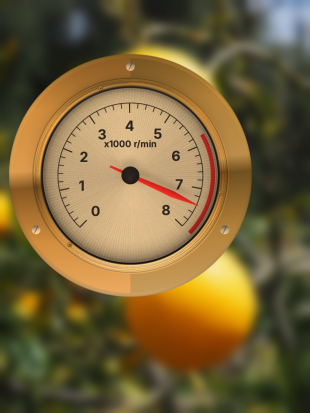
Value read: 7400rpm
